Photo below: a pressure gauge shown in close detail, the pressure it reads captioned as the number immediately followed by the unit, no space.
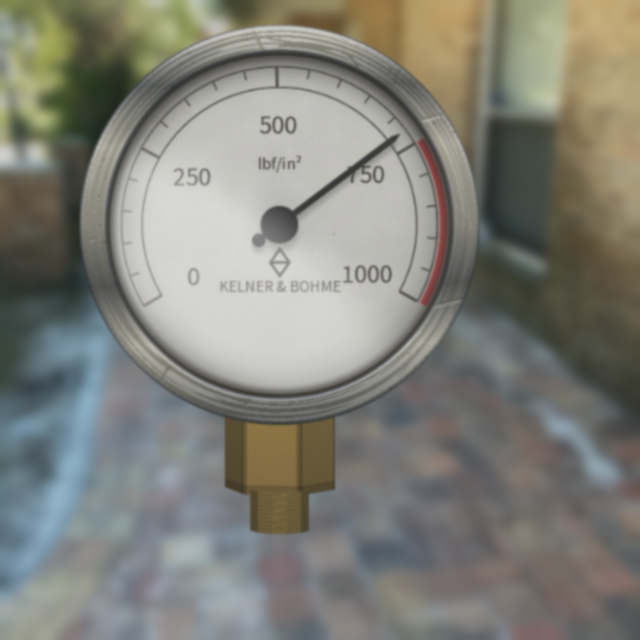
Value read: 725psi
